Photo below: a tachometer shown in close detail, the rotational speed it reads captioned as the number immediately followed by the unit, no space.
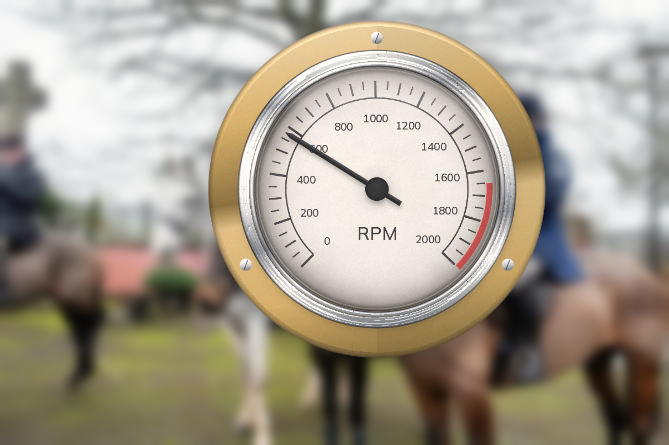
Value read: 575rpm
